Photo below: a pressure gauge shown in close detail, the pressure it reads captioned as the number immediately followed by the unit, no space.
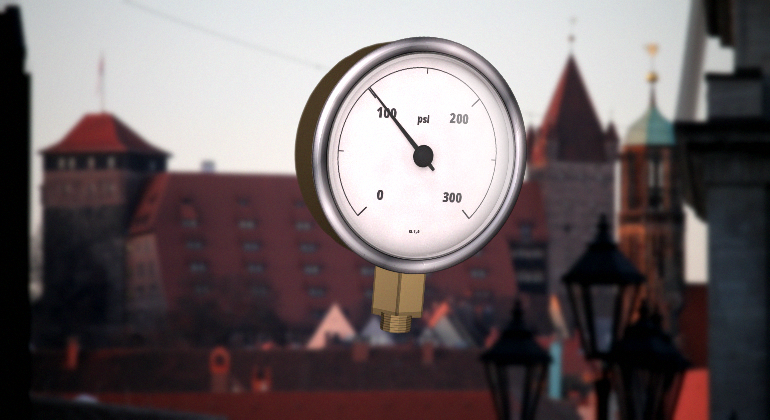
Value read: 100psi
